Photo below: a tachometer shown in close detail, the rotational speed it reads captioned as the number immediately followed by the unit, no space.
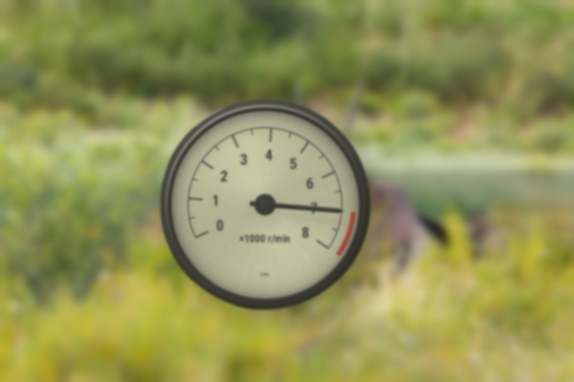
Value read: 7000rpm
